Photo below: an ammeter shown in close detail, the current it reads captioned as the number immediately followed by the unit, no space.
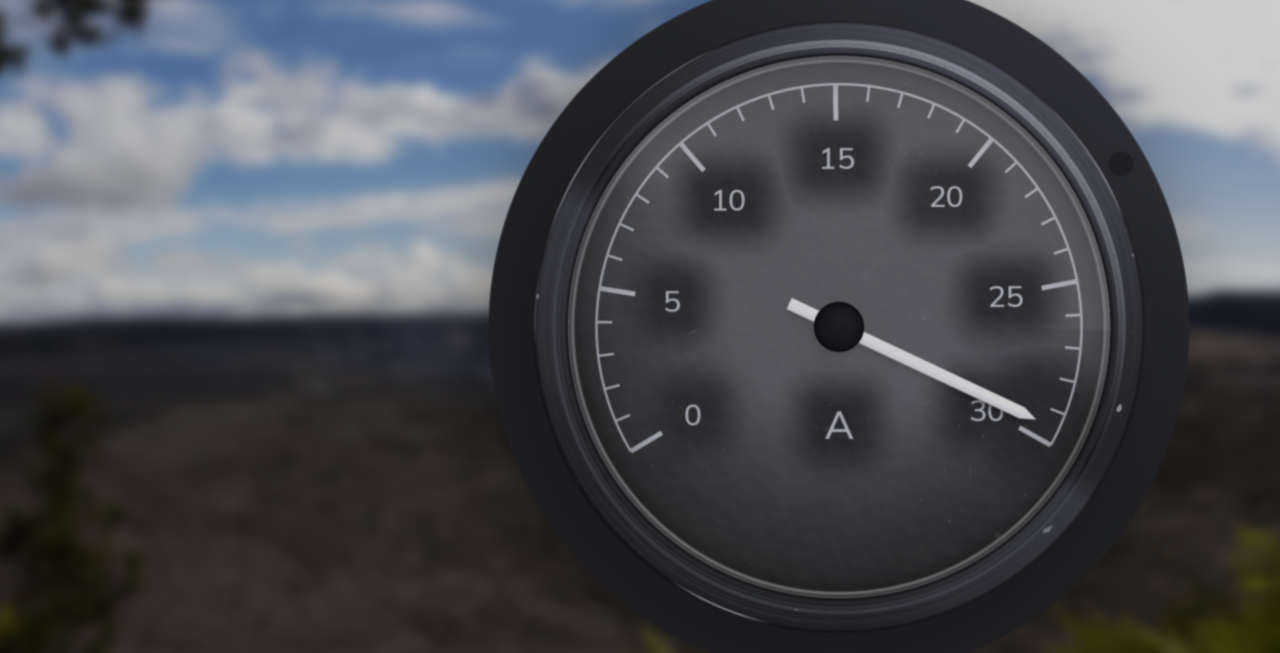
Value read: 29.5A
